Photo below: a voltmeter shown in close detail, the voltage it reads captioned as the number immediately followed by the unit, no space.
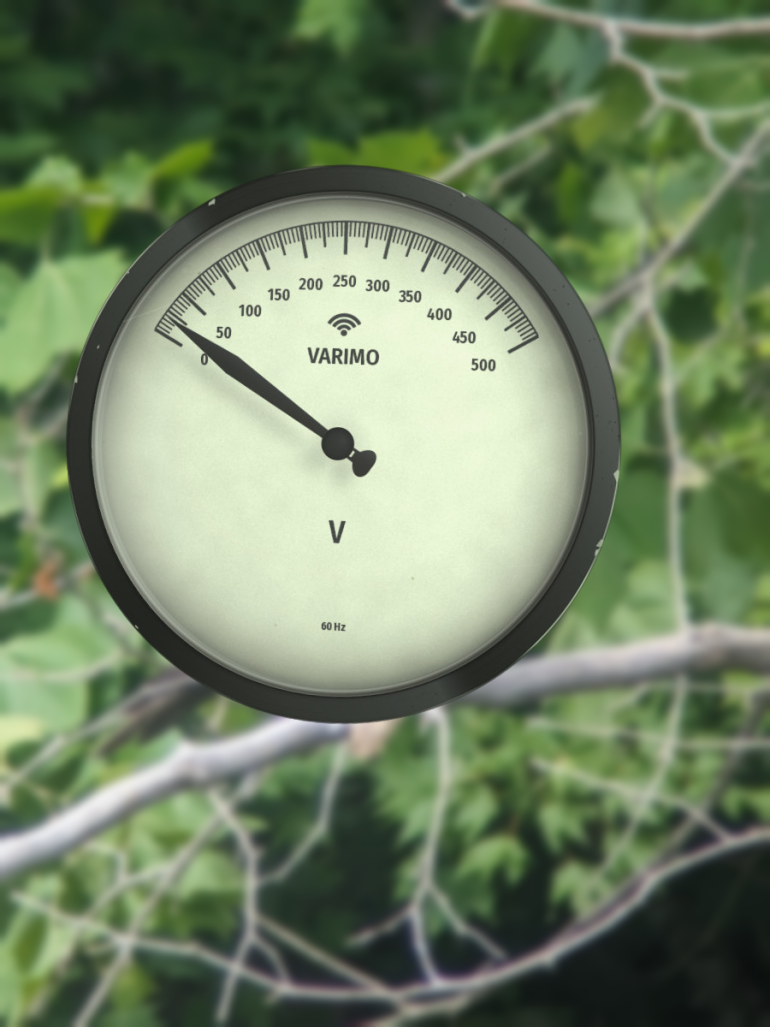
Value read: 20V
